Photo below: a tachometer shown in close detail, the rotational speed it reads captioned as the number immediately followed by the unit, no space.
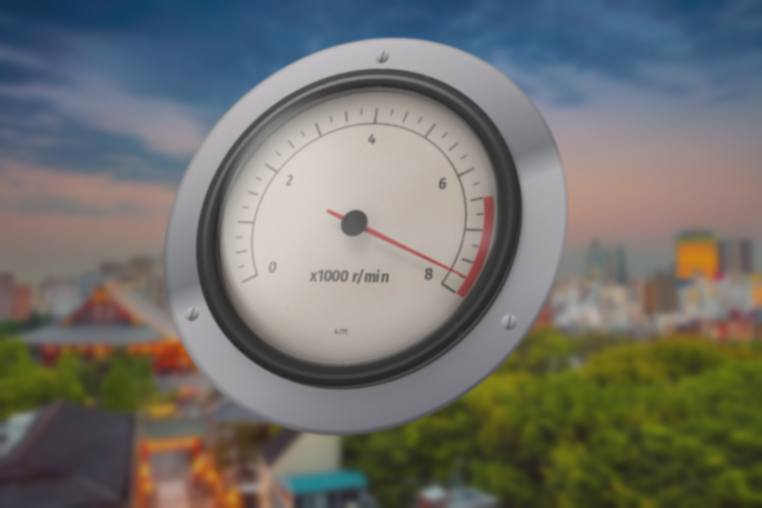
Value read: 7750rpm
